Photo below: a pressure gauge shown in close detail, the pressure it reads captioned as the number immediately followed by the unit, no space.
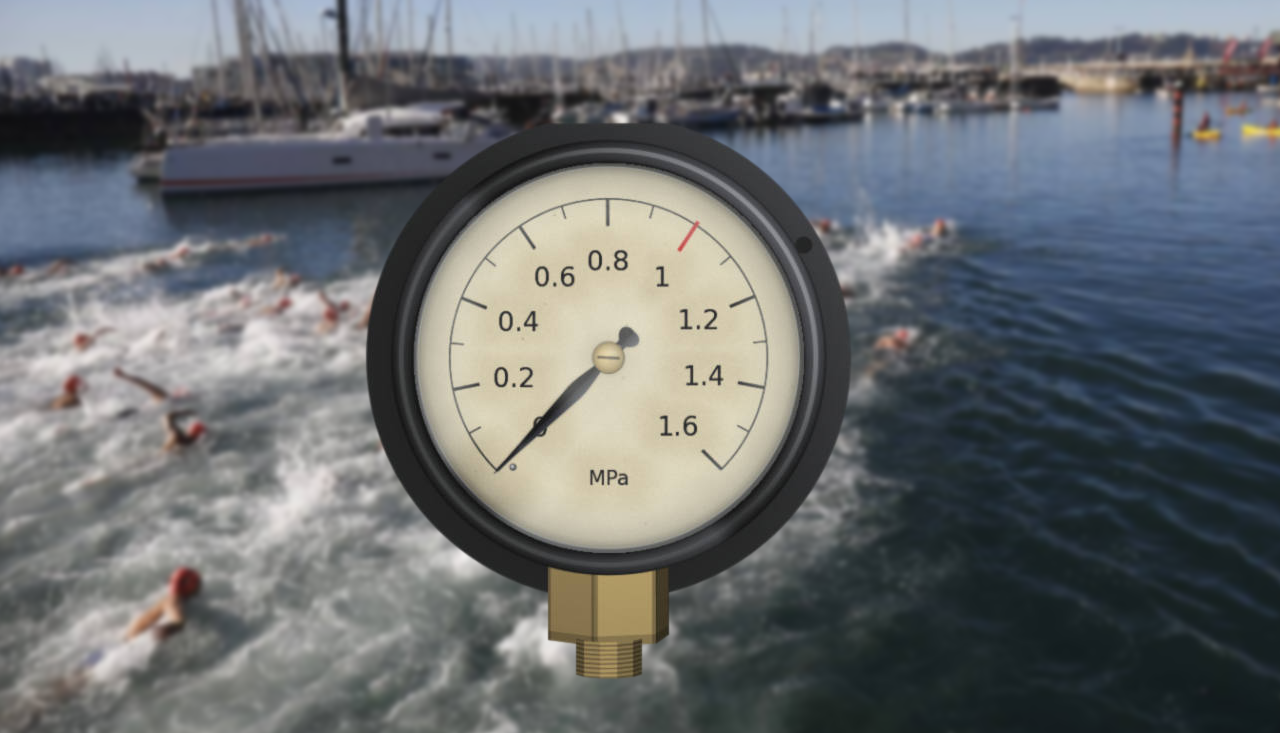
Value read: 0MPa
